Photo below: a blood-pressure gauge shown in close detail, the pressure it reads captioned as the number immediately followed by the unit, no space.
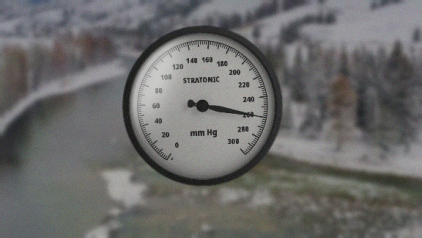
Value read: 260mmHg
